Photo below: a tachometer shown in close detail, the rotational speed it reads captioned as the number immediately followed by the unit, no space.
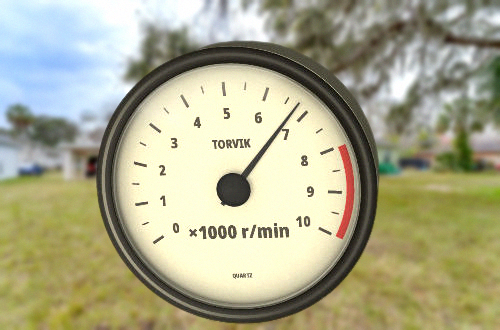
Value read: 6750rpm
